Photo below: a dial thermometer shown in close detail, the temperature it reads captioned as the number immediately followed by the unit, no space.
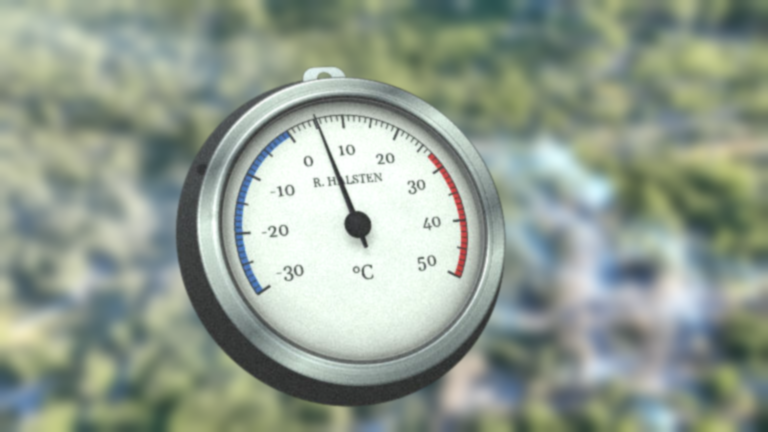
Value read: 5°C
